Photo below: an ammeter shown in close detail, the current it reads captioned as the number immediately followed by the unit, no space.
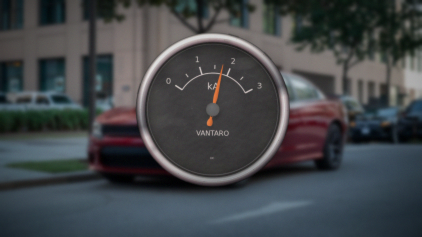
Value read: 1.75kA
